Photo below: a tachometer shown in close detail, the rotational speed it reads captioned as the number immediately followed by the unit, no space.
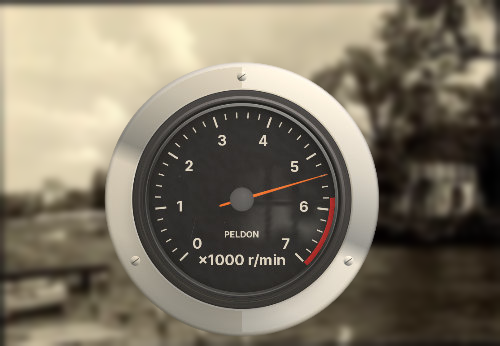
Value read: 5400rpm
